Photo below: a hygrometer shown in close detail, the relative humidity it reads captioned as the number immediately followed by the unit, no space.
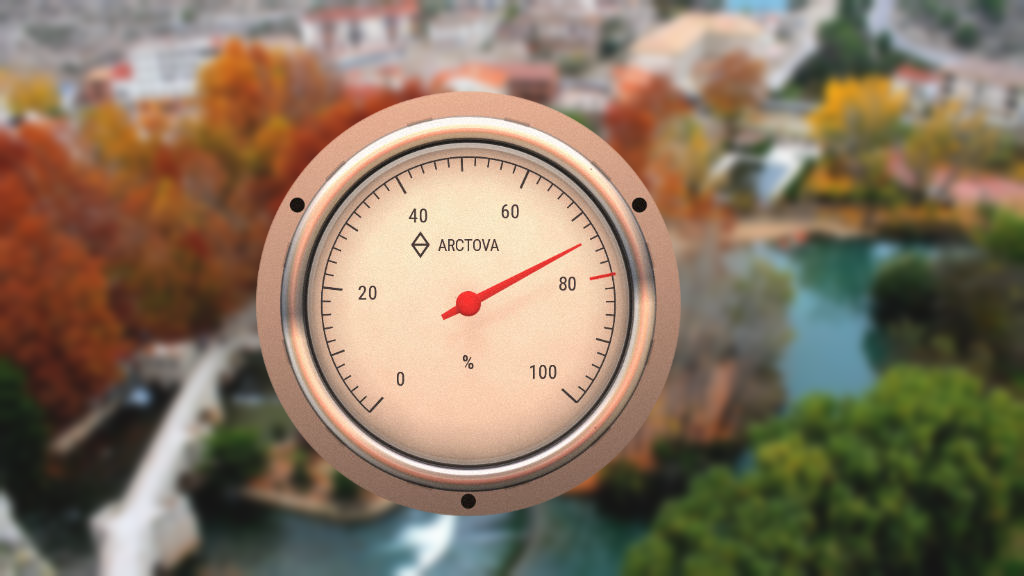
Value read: 74%
